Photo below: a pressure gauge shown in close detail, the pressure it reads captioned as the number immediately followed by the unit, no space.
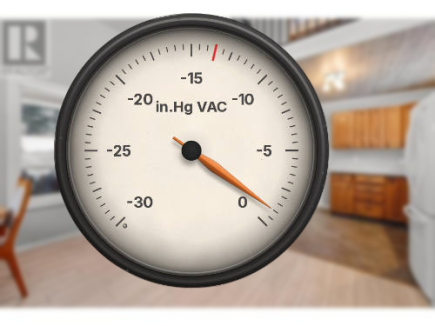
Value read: -1inHg
